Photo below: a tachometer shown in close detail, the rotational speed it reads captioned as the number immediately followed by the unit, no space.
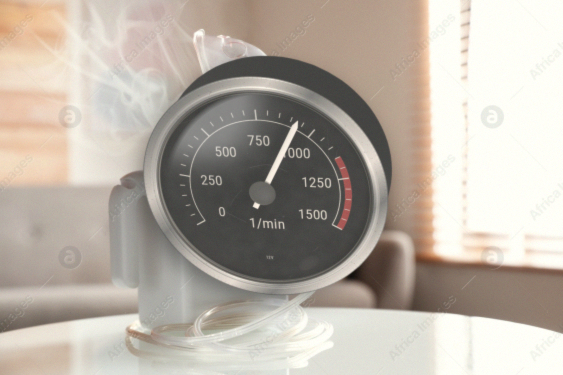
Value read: 925rpm
